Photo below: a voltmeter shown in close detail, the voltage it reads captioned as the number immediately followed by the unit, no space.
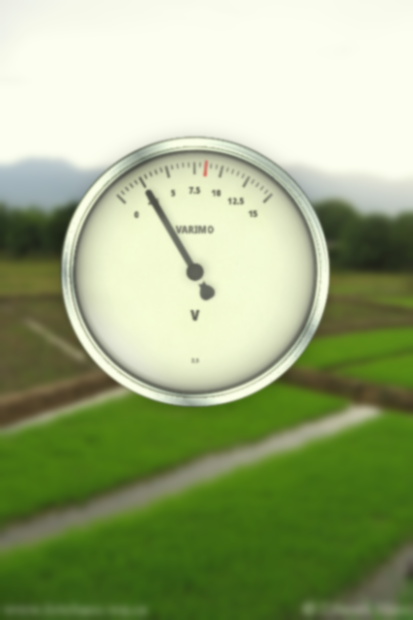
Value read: 2.5V
